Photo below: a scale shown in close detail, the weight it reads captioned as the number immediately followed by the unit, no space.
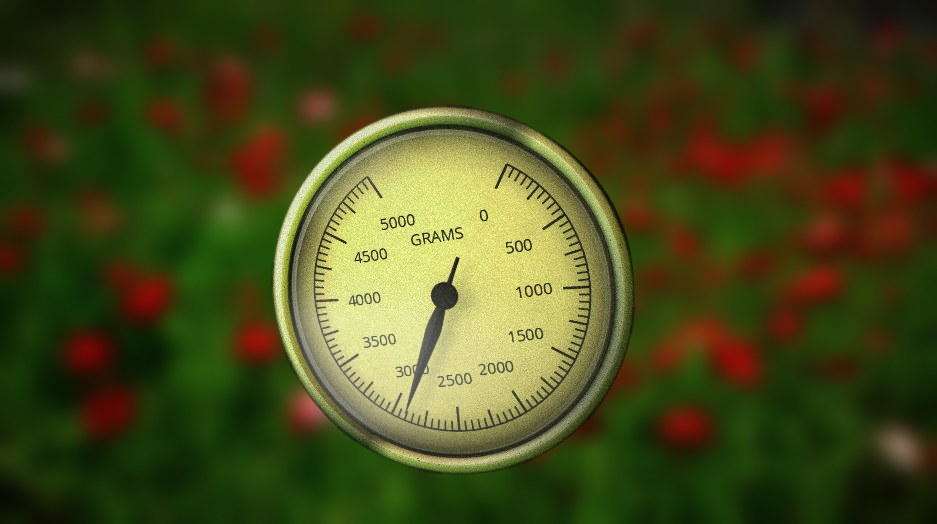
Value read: 2900g
